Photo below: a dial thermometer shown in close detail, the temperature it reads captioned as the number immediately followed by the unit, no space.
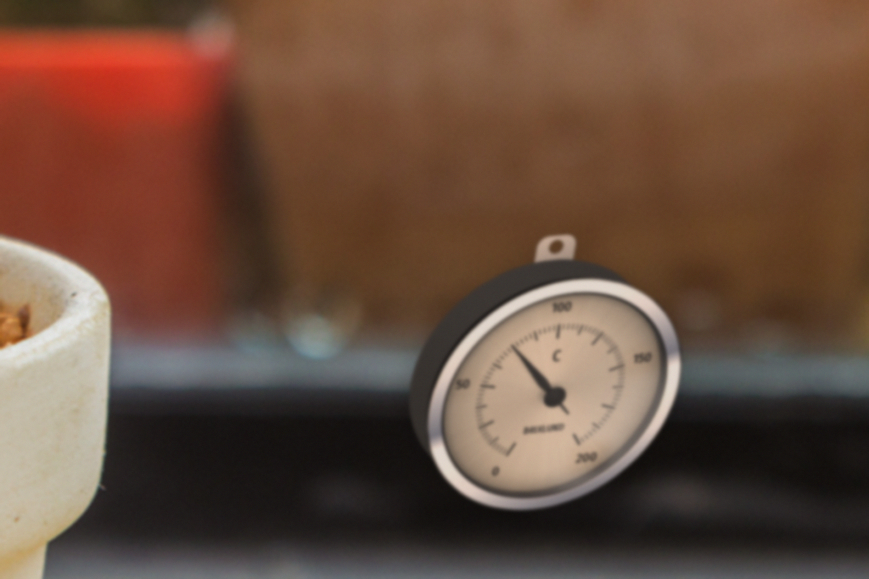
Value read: 75°C
